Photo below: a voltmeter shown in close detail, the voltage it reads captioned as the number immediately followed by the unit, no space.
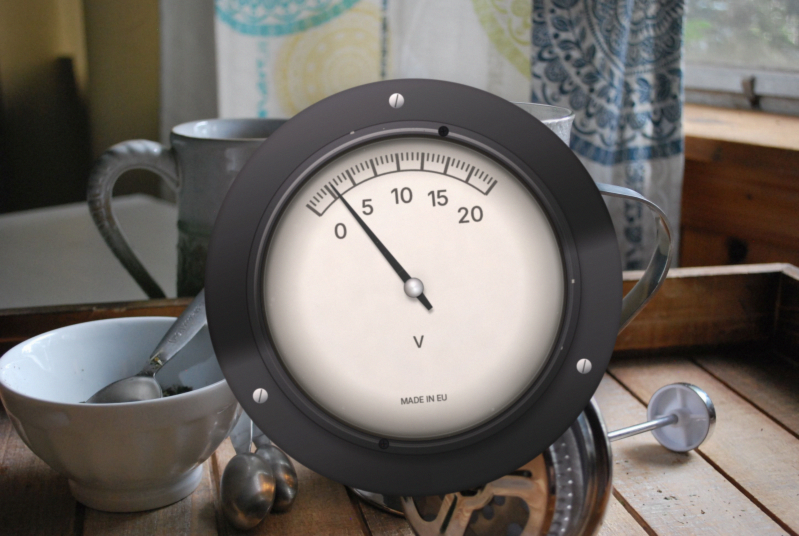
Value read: 3V
